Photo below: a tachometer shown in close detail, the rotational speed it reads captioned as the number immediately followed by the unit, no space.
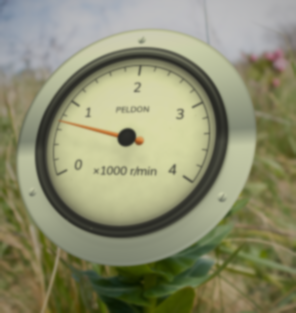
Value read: 700rpm
